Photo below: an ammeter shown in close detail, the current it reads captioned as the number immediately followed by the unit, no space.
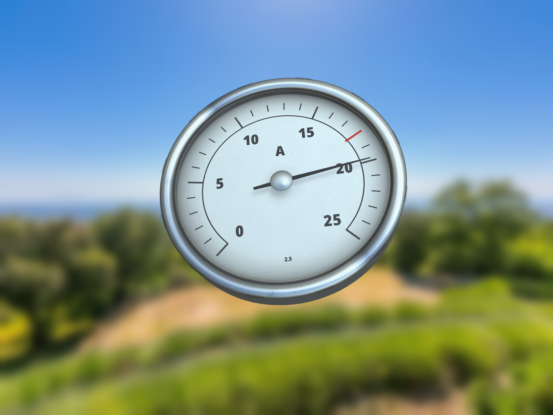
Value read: 20A
